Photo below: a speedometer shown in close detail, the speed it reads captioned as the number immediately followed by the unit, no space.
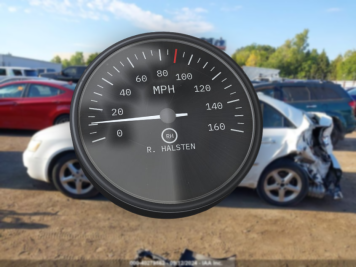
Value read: 10mph
